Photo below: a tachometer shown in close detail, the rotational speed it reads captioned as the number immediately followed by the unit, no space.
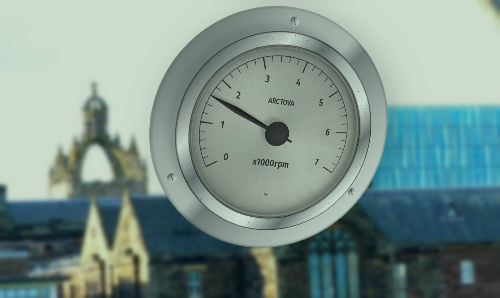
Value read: 1600rpm
